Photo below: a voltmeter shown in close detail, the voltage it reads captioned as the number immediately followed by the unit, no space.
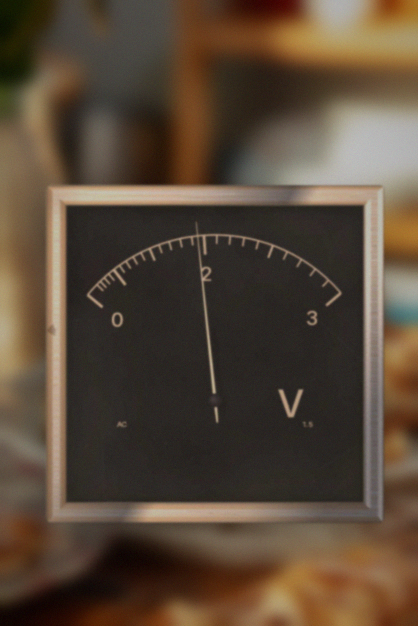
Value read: 1.95V
